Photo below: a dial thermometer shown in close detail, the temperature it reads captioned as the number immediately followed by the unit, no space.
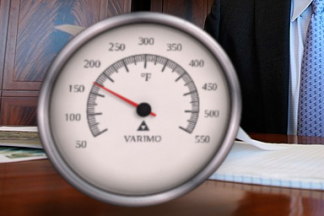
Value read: 175°F
